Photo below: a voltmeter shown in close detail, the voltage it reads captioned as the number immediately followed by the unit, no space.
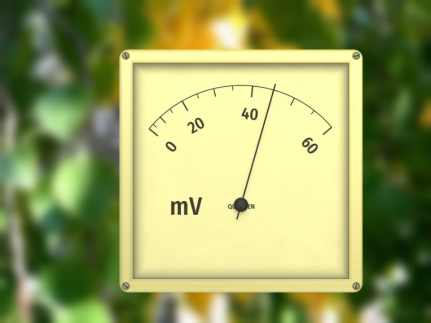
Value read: 45mV
